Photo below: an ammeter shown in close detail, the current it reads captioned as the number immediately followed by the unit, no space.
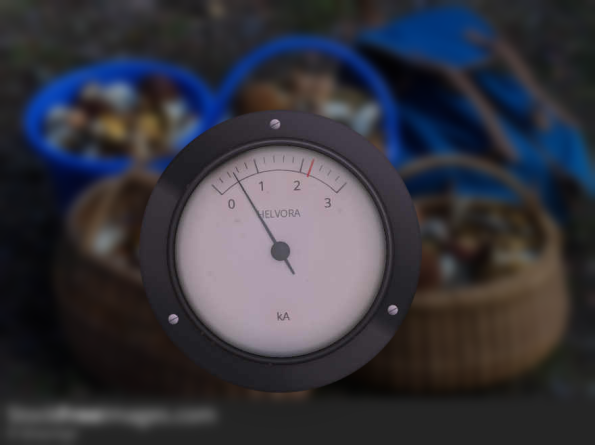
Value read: 0.5kA
